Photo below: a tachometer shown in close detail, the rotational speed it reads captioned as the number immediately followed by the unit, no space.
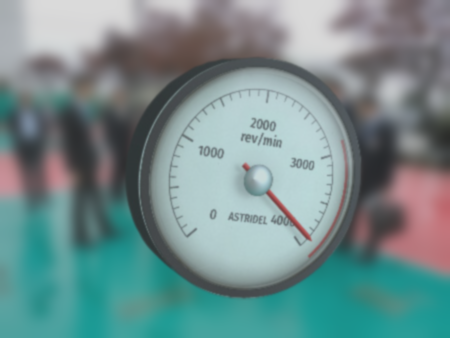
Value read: 3900rpm
